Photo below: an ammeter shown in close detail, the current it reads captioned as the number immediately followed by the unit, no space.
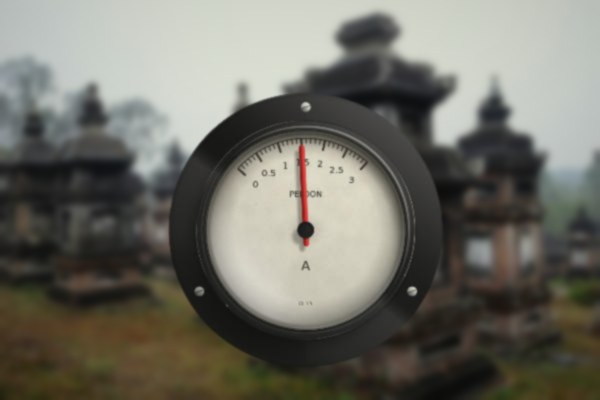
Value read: 1.5A
